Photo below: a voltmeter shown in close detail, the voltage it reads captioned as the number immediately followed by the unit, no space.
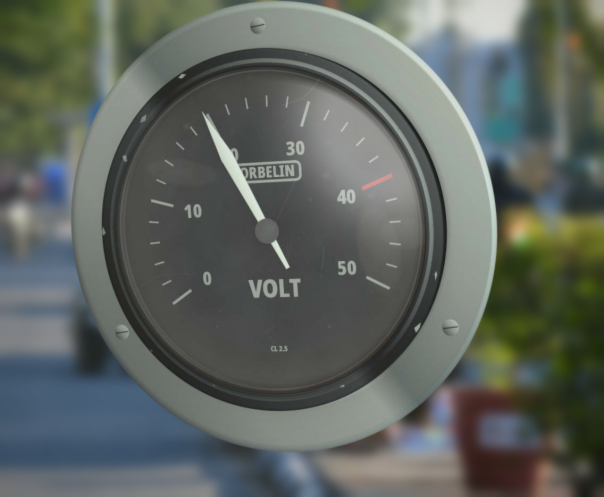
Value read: 20V
